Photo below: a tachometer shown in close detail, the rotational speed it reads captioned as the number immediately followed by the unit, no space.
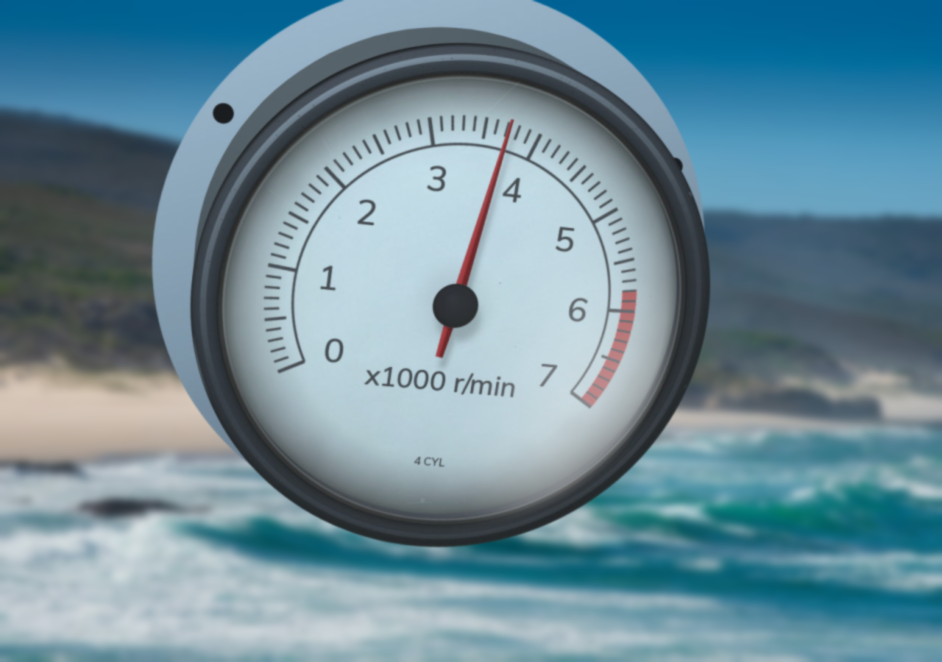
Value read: 3700rpm
